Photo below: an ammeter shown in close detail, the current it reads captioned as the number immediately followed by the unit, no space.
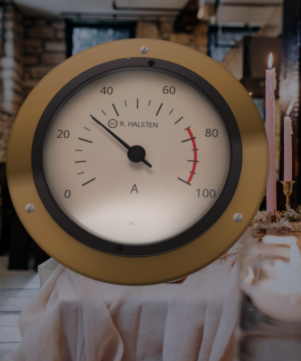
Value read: 30A
